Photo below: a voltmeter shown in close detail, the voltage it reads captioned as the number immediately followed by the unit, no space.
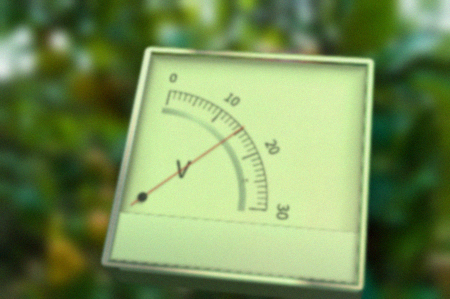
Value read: 15V
